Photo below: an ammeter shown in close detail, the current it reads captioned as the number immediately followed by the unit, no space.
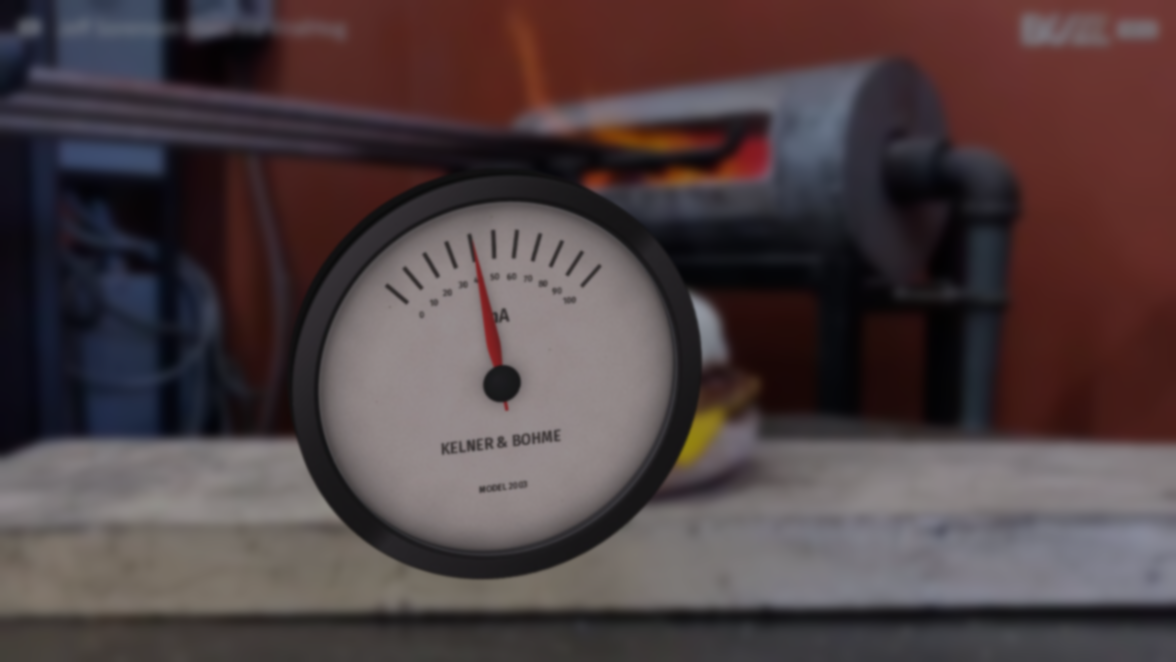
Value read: 40mA
